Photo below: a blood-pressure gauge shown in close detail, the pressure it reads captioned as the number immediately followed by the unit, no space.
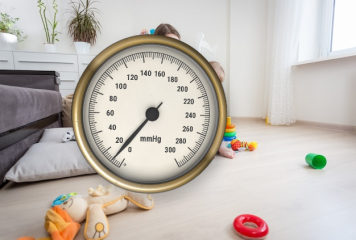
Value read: 10mmHg
